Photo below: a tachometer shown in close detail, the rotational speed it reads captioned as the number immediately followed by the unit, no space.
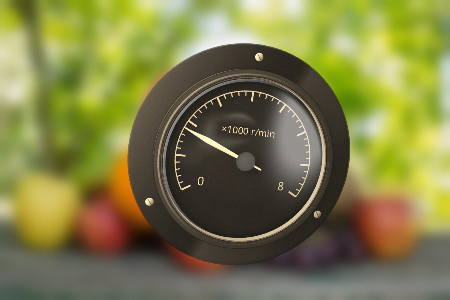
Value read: 1800rpm
